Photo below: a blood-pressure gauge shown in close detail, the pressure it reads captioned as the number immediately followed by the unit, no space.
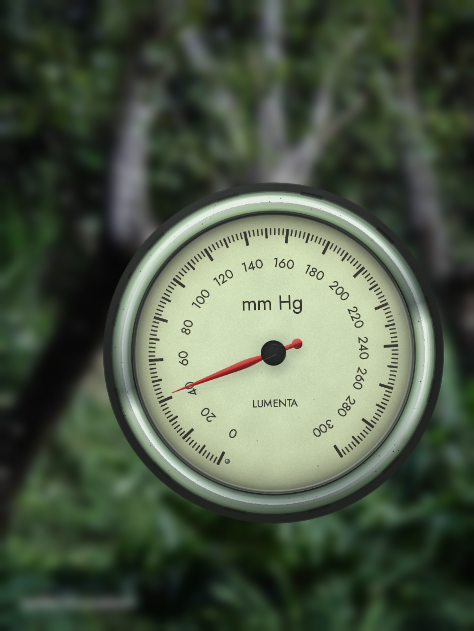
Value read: 42mmHg
